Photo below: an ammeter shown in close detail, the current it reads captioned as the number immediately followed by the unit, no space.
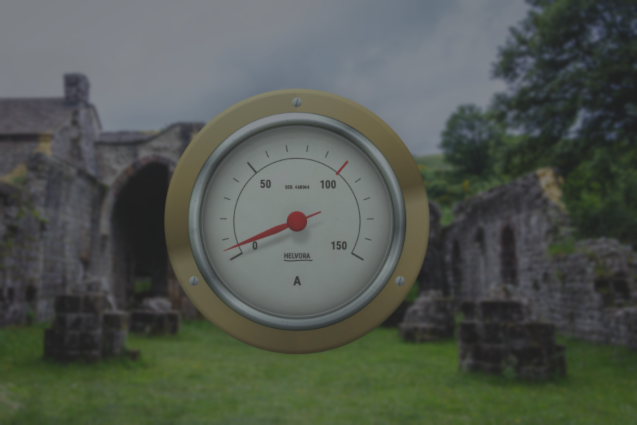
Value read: 5A
